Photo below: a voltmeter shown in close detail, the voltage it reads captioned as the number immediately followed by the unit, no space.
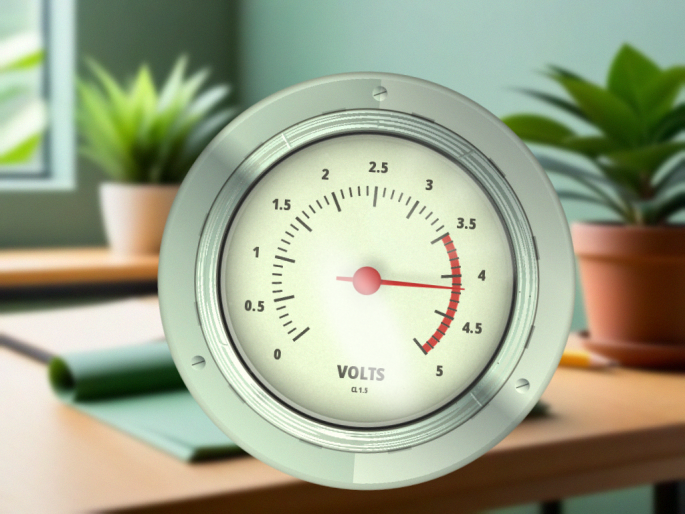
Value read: 4.15V
